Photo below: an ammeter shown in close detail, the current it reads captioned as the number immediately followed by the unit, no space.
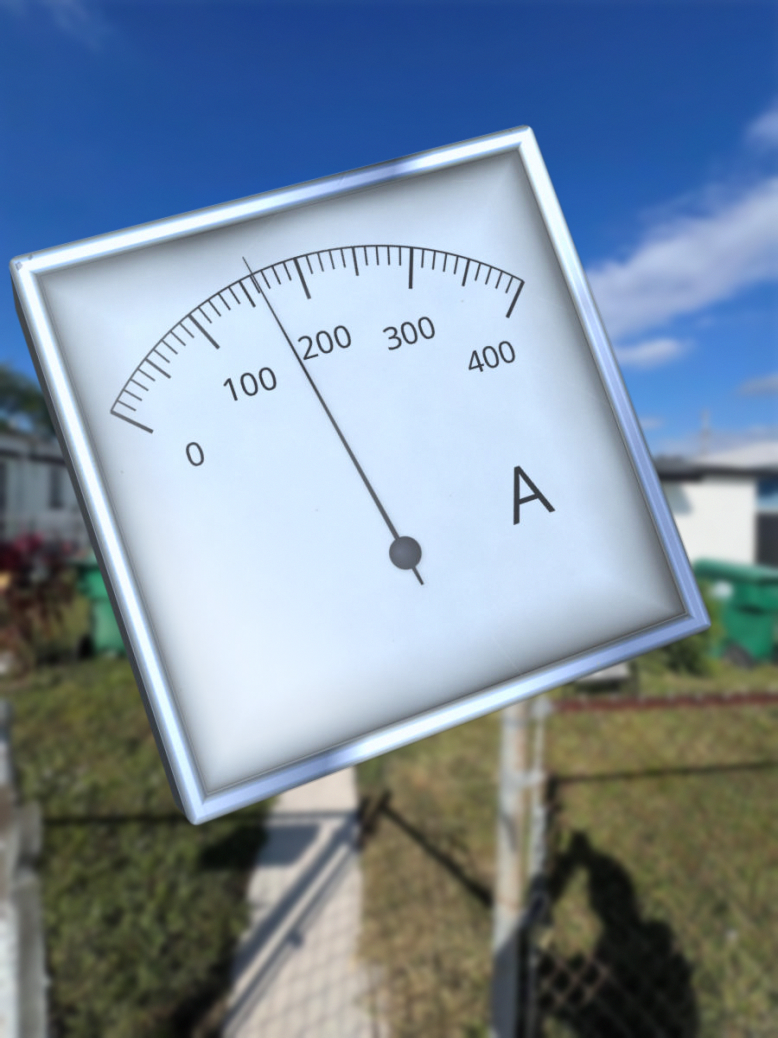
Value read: 160A
